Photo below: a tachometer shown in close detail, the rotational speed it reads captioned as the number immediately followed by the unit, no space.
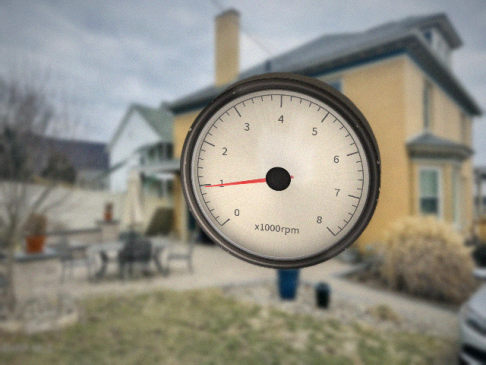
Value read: 1000rpm
